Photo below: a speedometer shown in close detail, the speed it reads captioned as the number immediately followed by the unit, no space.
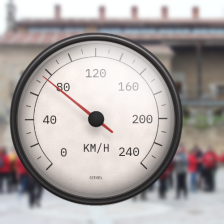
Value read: 75km/h
